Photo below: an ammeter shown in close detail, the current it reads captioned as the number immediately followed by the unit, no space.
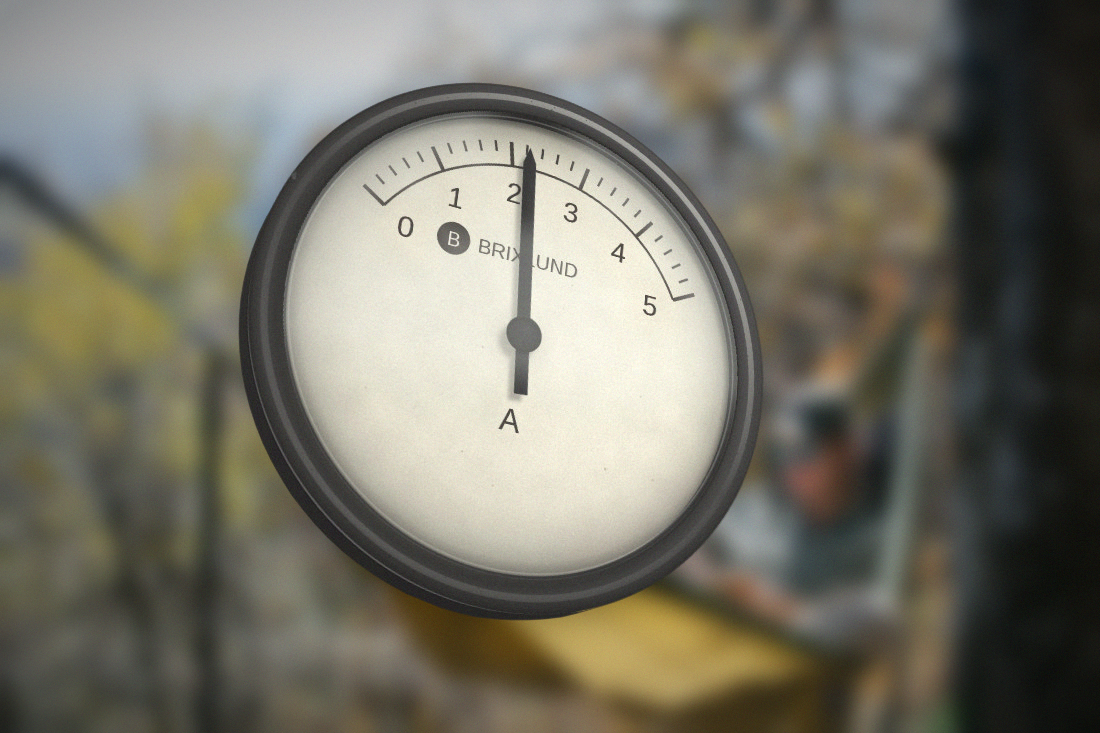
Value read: 2.2A
